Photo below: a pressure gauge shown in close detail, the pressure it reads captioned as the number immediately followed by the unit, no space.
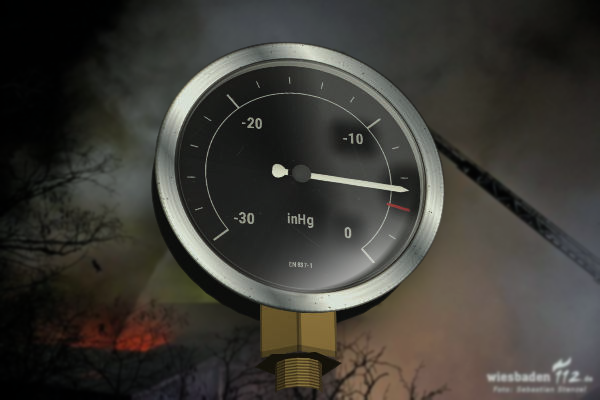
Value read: -5inHg
